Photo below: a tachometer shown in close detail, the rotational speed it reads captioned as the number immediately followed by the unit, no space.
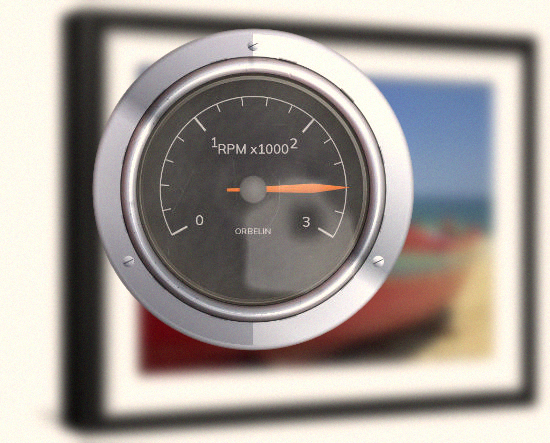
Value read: 2600rpm
